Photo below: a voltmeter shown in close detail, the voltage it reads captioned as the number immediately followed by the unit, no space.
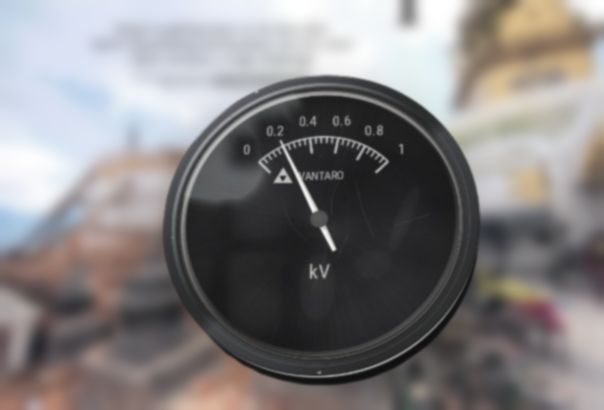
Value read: 0.2kV
